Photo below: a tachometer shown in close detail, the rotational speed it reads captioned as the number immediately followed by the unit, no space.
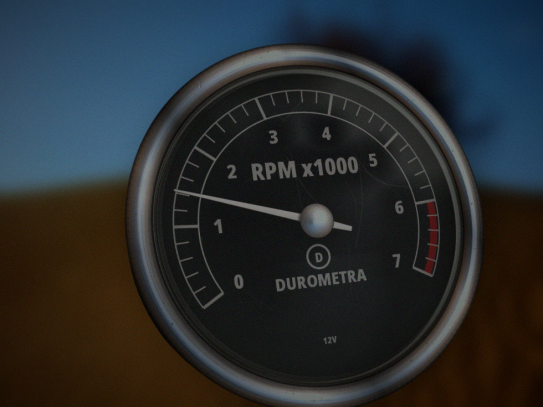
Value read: 1400rpm
